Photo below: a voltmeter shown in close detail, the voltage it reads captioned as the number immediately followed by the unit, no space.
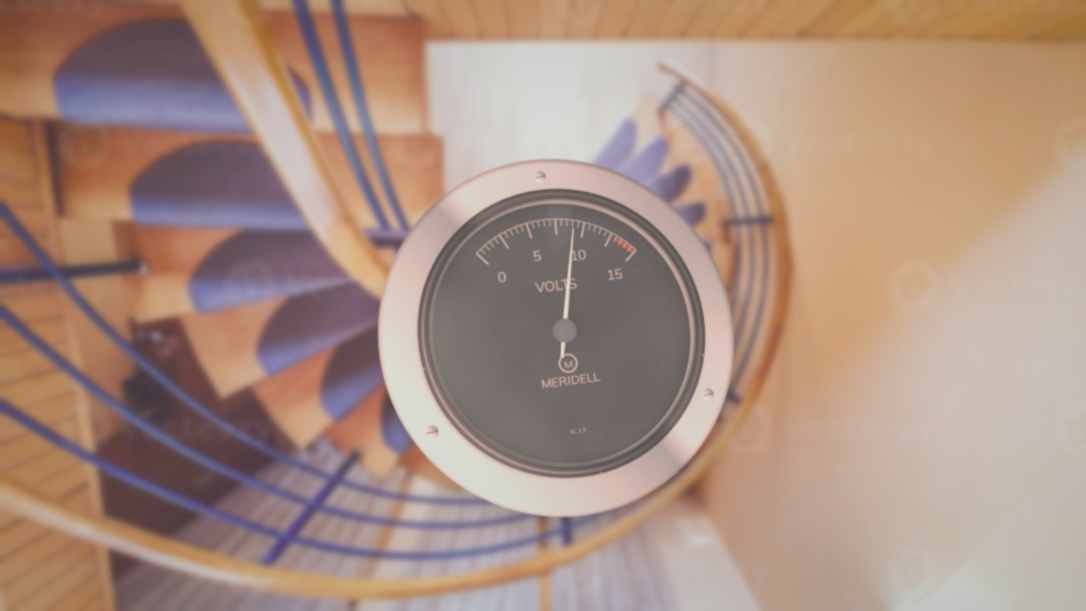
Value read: 9V
